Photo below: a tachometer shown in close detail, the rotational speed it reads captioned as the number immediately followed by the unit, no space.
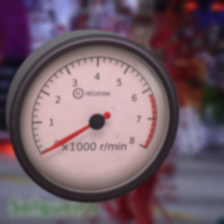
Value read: 0rpm
